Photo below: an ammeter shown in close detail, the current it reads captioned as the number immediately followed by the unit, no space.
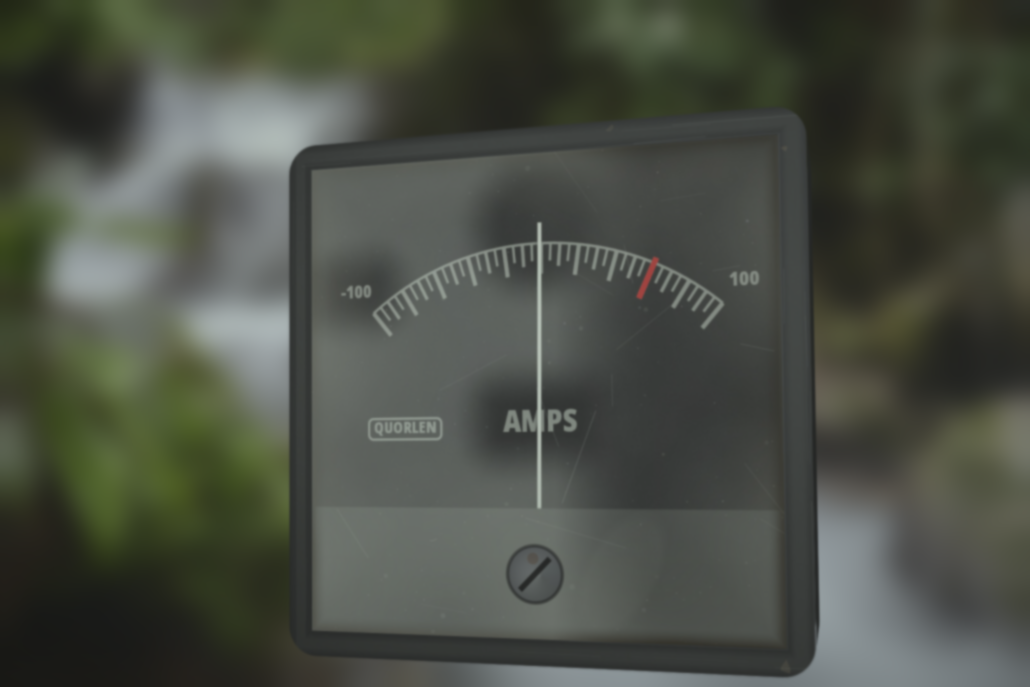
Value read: 0A
